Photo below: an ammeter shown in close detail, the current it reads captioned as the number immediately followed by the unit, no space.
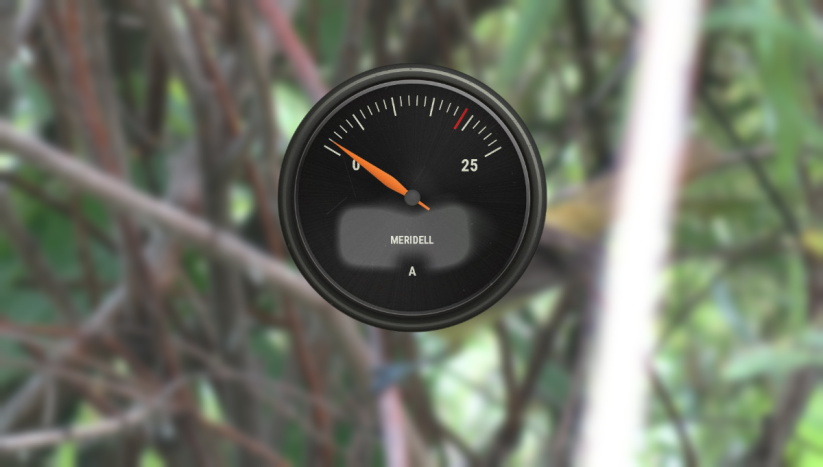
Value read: 1A
